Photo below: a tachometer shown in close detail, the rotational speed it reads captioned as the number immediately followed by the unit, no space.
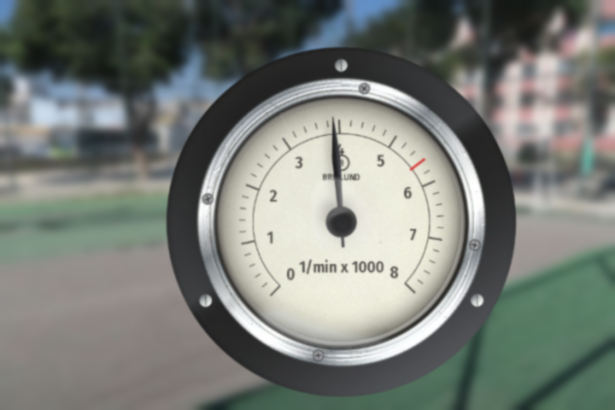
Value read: 3900rpm
